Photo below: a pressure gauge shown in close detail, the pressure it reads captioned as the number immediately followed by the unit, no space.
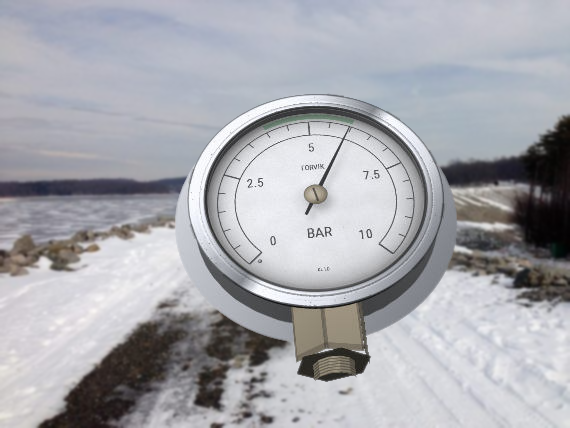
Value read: 6bar
